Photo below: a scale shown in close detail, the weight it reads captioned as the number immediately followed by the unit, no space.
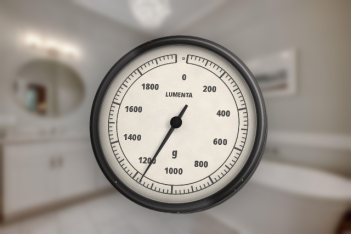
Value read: 1160g
